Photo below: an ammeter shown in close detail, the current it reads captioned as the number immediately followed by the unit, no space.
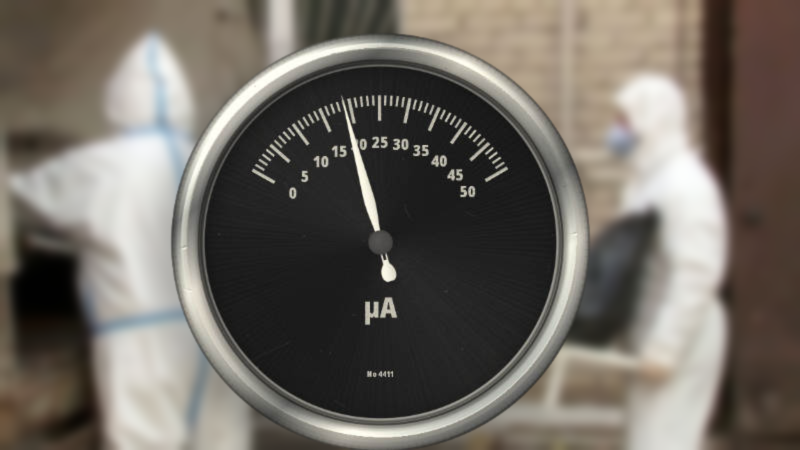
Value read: 19µA
